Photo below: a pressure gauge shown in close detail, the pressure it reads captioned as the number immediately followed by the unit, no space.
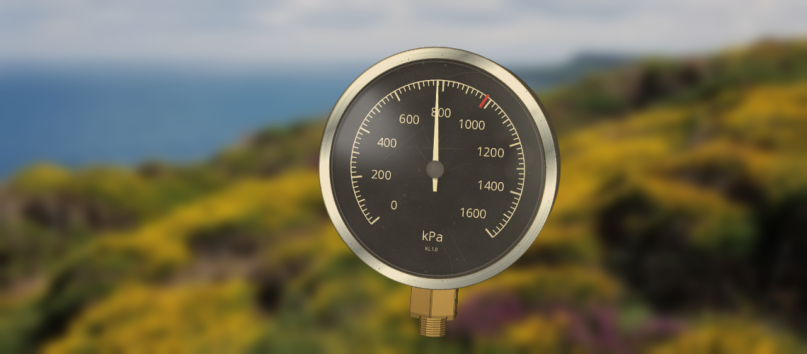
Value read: 780kPa
